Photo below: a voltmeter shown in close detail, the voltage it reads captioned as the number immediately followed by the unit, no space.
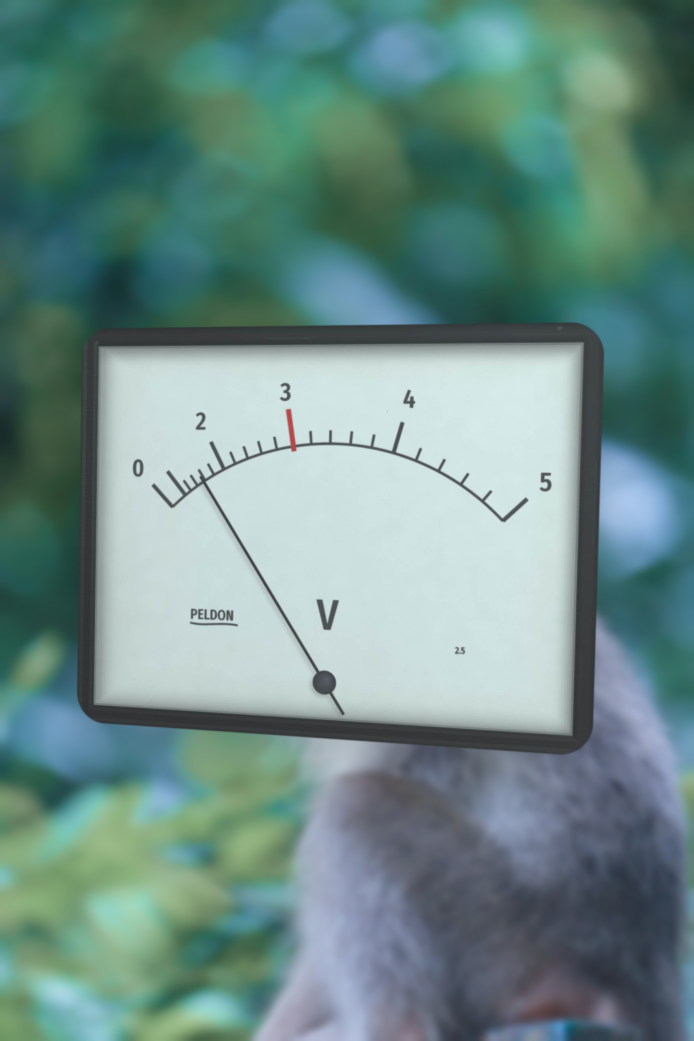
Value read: 1.6V
